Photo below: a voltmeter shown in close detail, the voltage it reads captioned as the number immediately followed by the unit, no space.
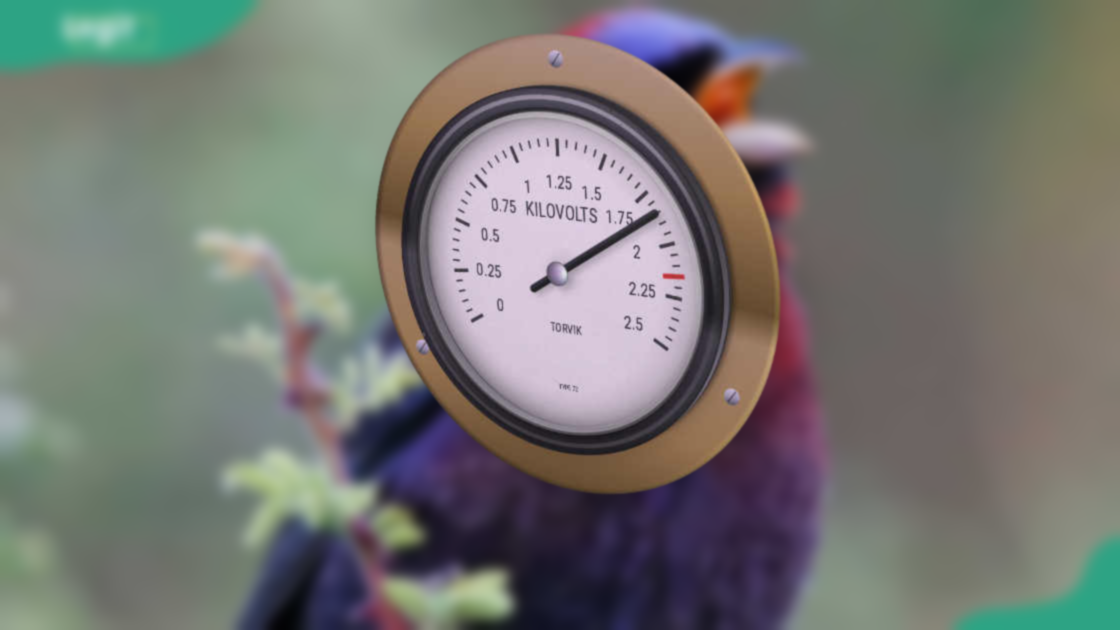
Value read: 1.85kV
